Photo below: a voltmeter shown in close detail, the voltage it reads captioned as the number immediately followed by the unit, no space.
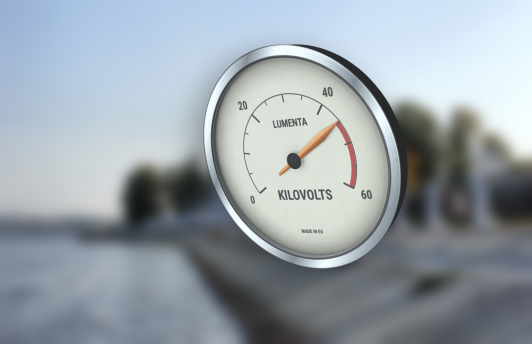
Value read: 45kV
